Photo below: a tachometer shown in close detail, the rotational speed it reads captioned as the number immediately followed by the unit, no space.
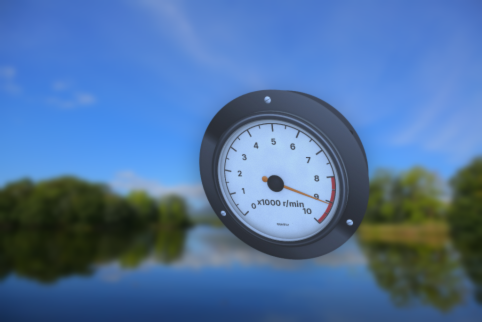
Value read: 9000rpm
